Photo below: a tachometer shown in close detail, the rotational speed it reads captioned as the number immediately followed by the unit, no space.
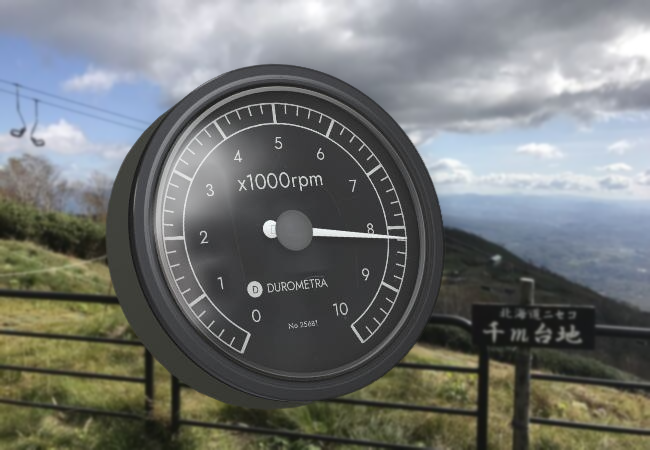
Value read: 8200rpm
